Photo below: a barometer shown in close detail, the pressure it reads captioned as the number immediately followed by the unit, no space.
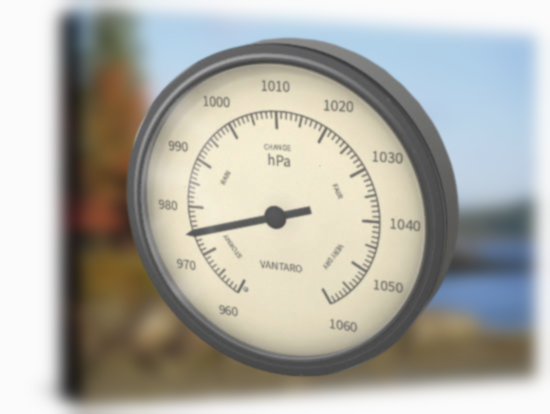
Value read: 975hPa
